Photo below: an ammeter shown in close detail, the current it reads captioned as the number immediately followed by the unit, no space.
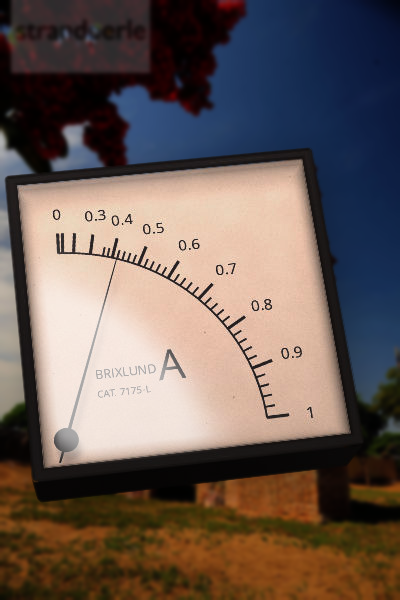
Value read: 0.42A
